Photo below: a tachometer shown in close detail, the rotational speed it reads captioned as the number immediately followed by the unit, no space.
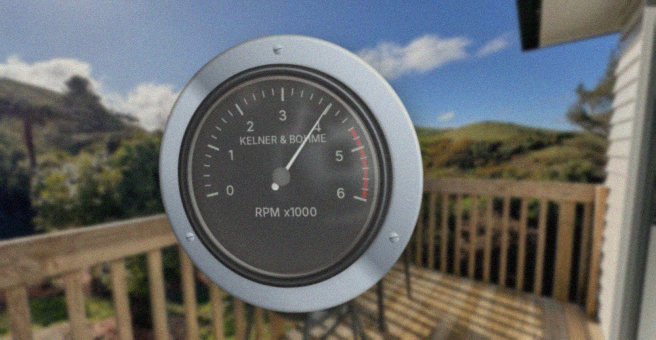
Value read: 4000rpm
